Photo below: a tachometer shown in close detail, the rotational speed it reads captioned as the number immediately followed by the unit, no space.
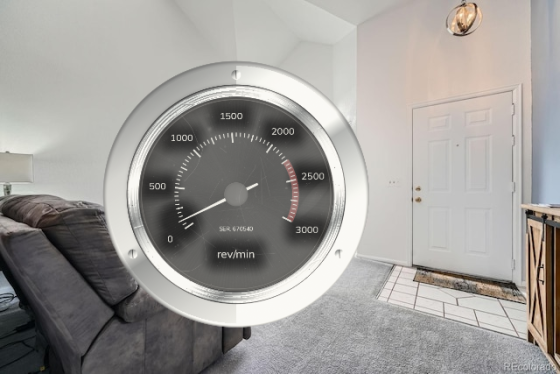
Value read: 100rpm
